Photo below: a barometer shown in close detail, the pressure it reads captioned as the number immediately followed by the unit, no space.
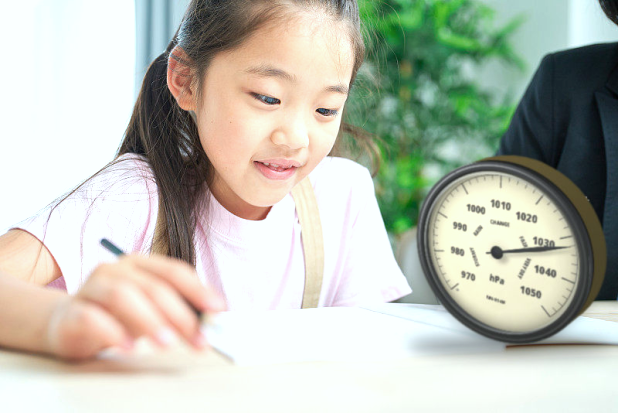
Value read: 1032hPa
